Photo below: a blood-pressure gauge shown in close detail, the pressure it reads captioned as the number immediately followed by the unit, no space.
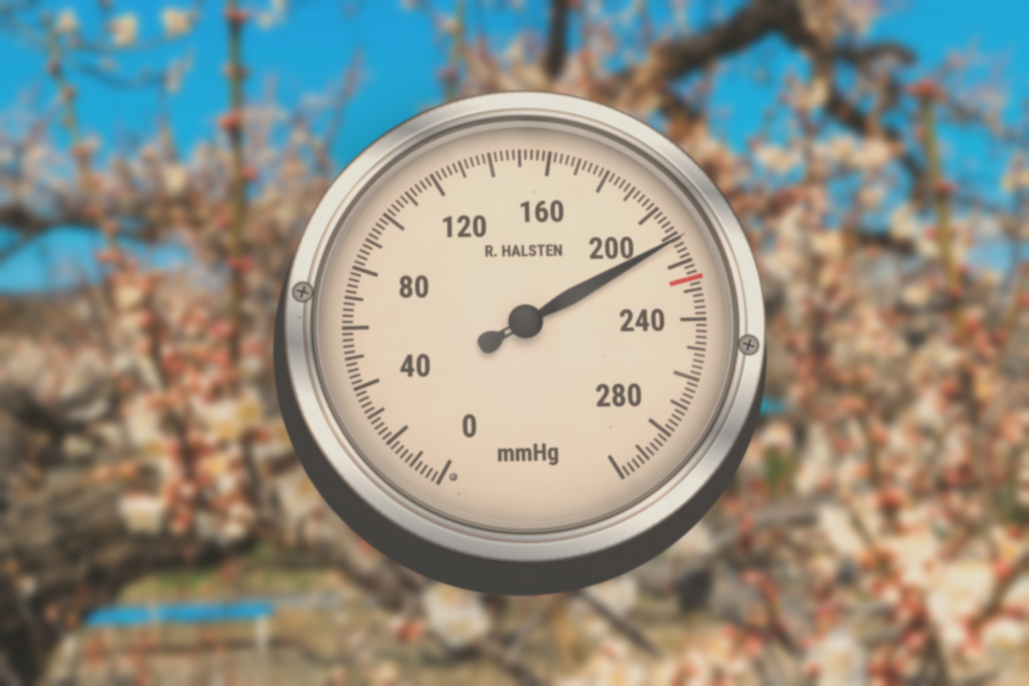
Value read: 212mmHg
